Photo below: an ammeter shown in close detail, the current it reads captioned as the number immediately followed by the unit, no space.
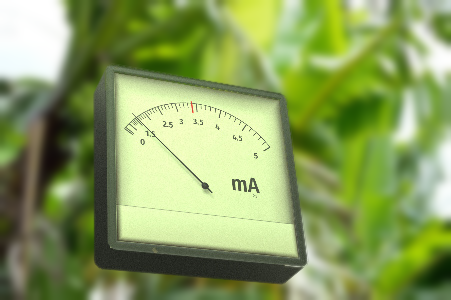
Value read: 1.5mA
